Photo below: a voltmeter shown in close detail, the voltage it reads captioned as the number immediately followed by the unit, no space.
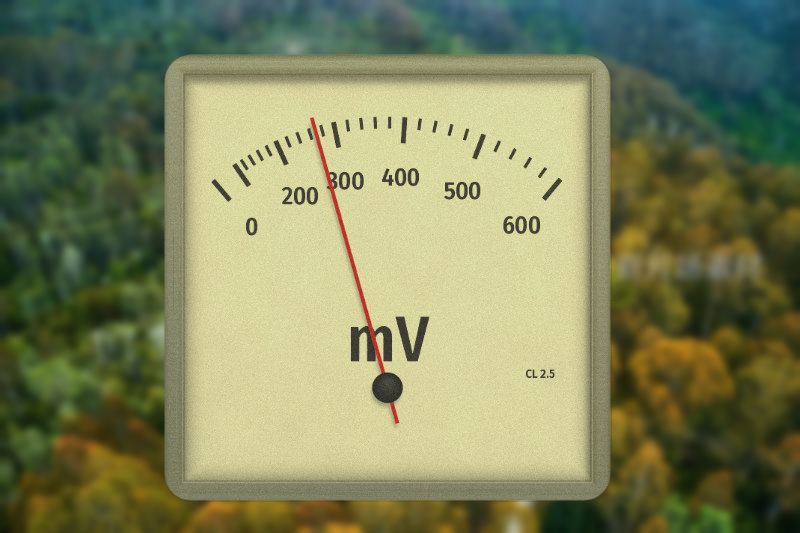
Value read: 270mV
